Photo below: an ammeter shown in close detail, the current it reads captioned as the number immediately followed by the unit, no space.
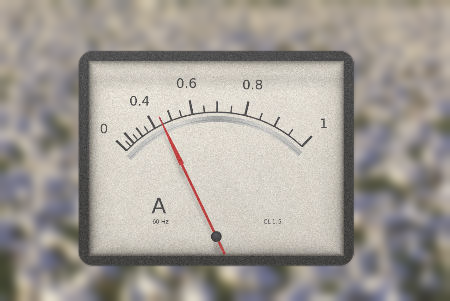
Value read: 0.45A
